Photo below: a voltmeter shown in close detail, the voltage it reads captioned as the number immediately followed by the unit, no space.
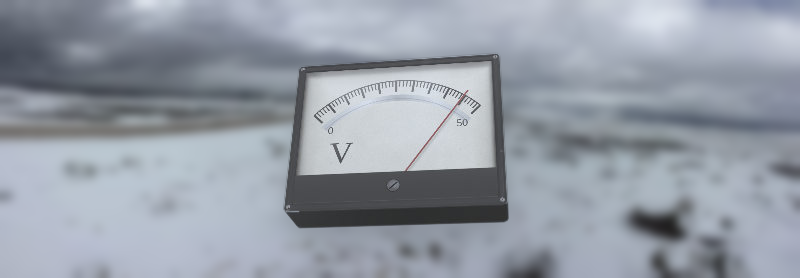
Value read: 45V
